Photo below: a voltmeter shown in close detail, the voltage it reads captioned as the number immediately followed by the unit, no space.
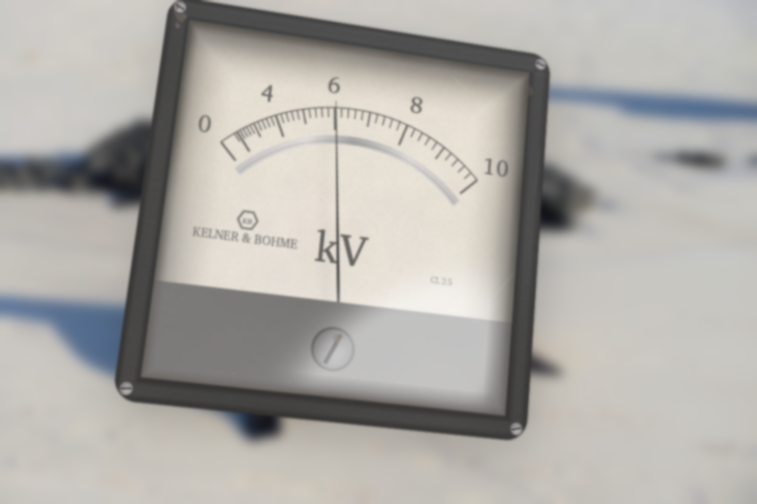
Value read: 6kV
